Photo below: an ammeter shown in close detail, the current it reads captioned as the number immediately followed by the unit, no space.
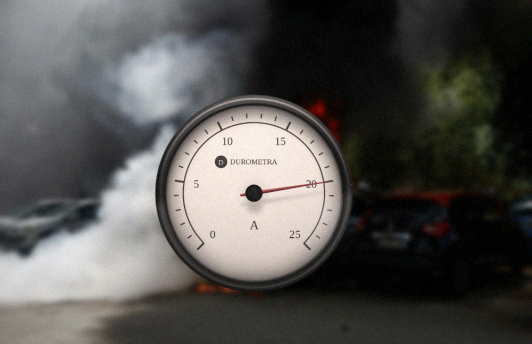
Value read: 20A
